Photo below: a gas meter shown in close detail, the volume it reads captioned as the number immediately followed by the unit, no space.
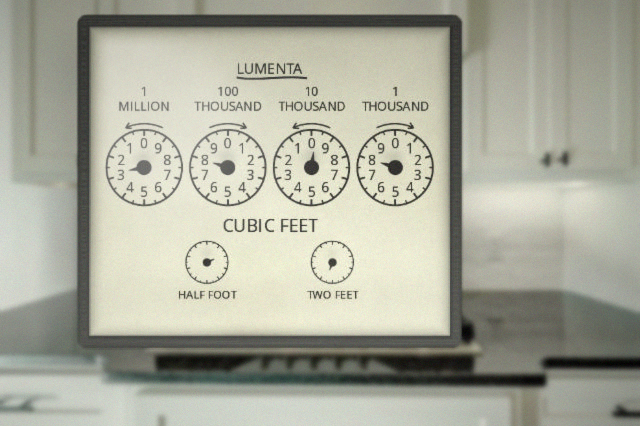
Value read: 279800ft³
